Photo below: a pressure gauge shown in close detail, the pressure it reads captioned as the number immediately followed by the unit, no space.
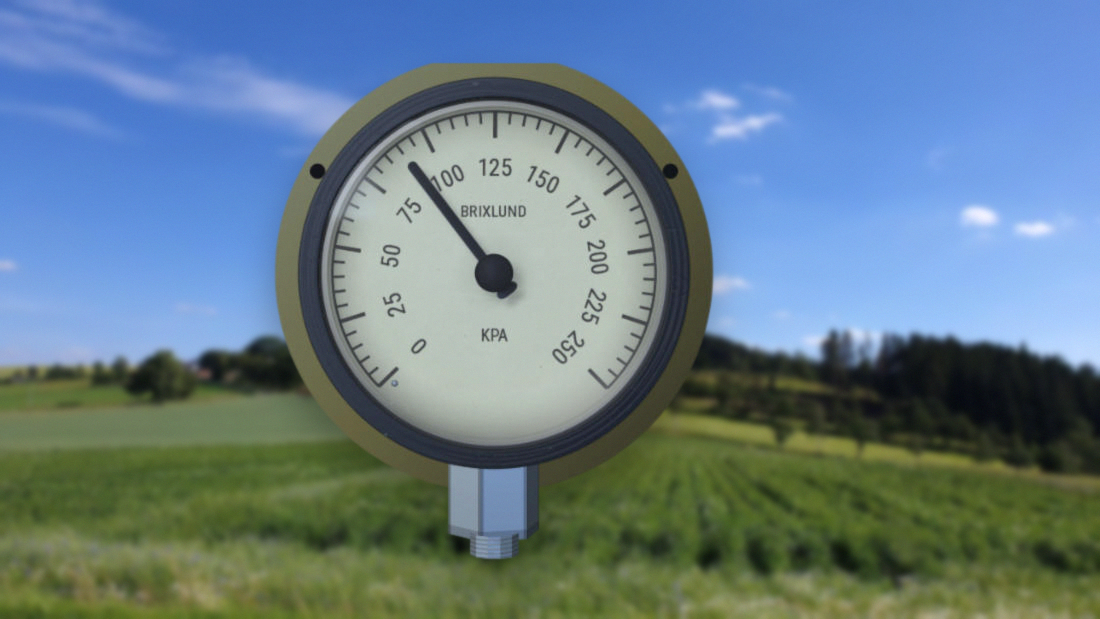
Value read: 90kPa
